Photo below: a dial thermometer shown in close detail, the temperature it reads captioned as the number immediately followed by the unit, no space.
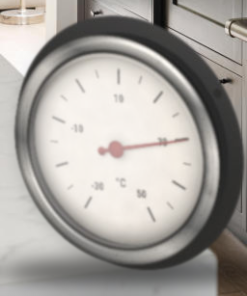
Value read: 30°C
